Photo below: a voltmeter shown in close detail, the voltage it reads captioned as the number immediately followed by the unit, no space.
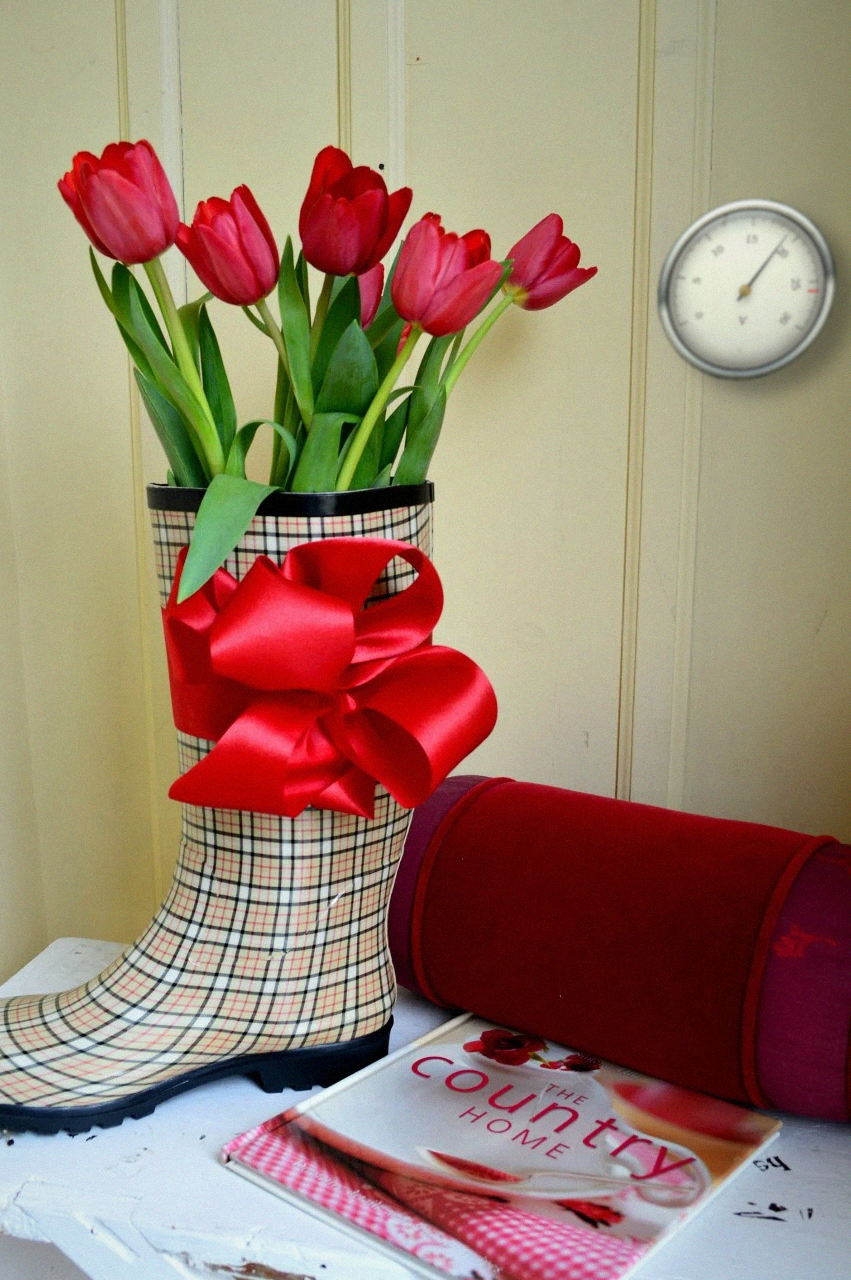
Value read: 19V
